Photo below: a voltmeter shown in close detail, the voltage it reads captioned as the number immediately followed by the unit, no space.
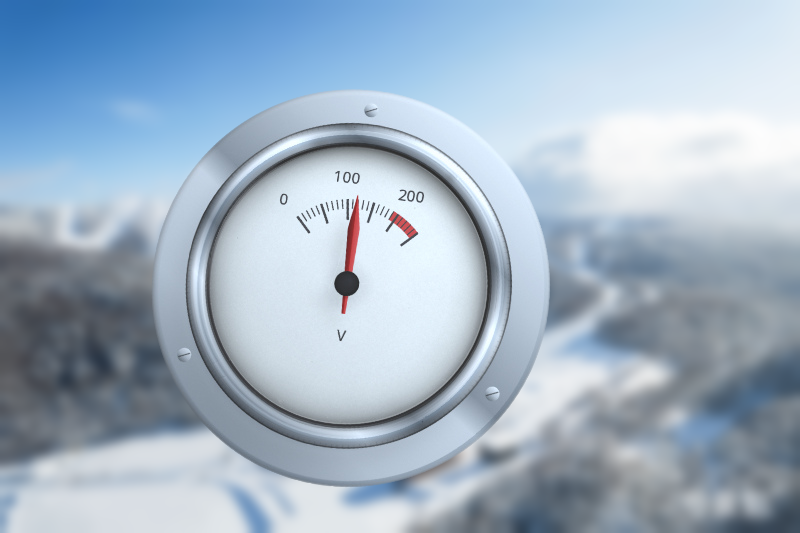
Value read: 120V
